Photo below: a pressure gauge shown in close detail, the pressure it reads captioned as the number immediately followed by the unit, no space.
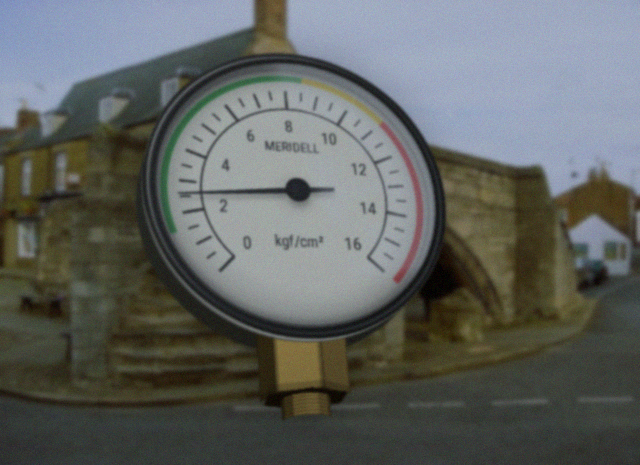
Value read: 2.5kg/cm²
